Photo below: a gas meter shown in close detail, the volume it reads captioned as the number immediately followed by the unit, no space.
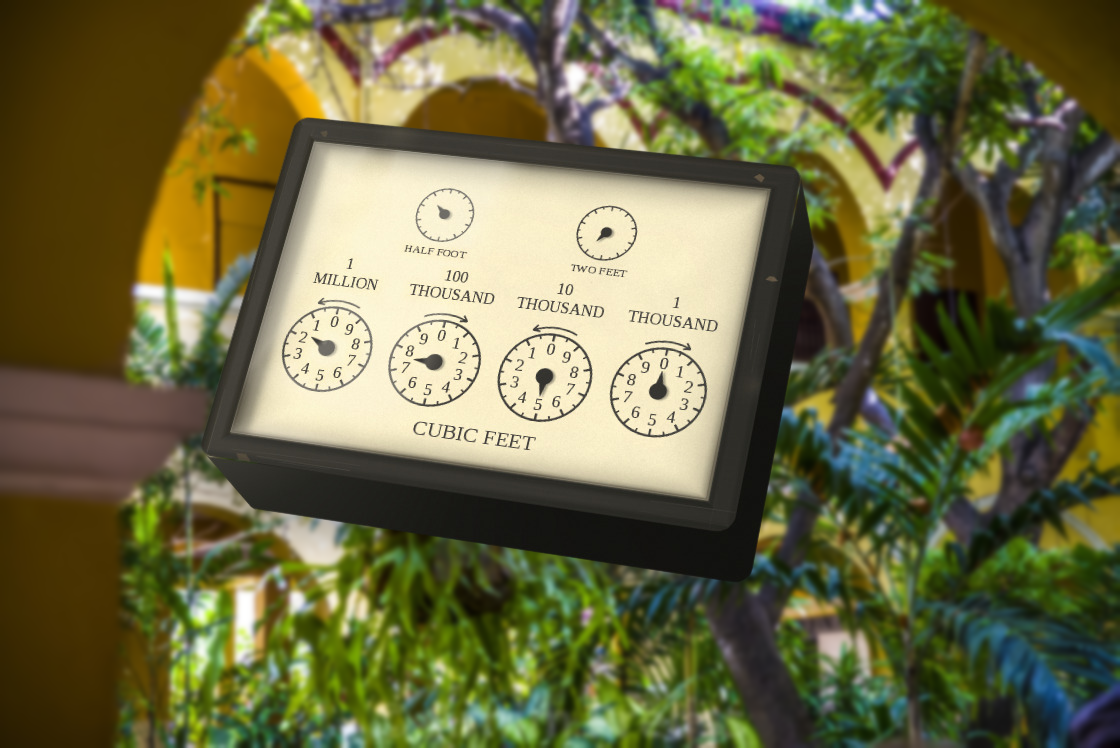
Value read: 175000ft³
